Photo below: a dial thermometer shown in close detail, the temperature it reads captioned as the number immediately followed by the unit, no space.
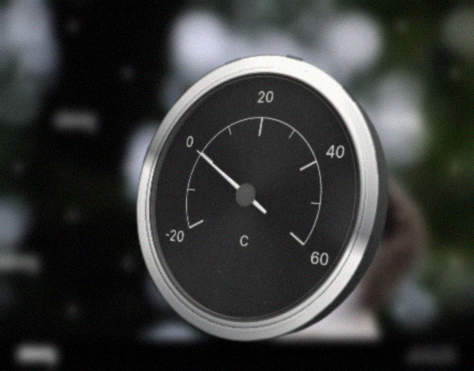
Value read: 0°C
